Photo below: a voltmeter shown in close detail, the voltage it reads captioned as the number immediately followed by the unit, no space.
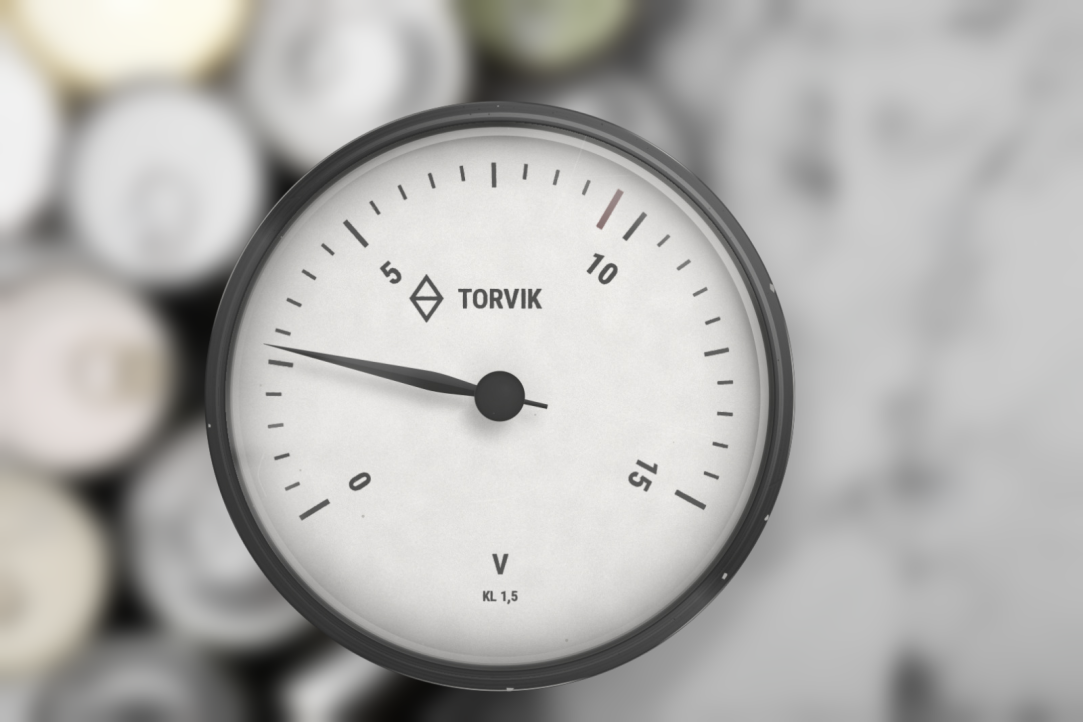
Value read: 2.75V
